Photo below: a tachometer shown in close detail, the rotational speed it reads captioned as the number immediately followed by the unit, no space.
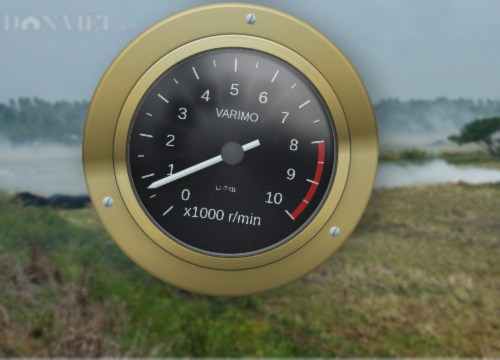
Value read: 750rpm
